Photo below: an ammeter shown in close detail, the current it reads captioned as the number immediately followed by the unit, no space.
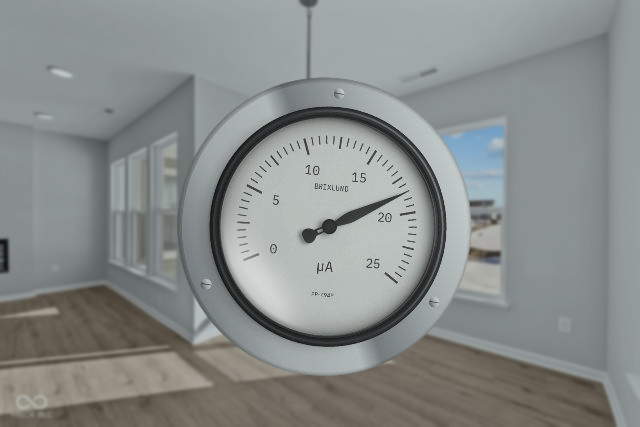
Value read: 18.5µA
